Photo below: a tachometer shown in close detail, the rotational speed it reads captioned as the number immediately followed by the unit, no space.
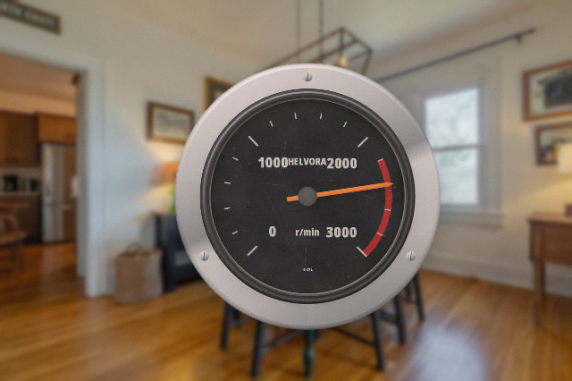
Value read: 2400rpm
